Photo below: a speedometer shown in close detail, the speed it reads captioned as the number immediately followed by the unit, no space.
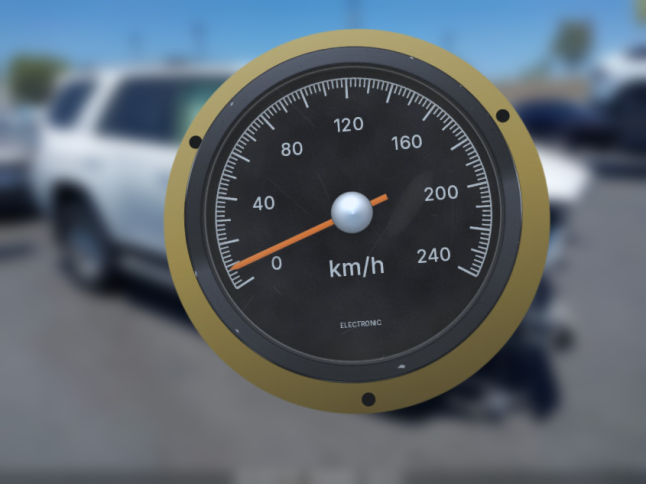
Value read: 8km/h
